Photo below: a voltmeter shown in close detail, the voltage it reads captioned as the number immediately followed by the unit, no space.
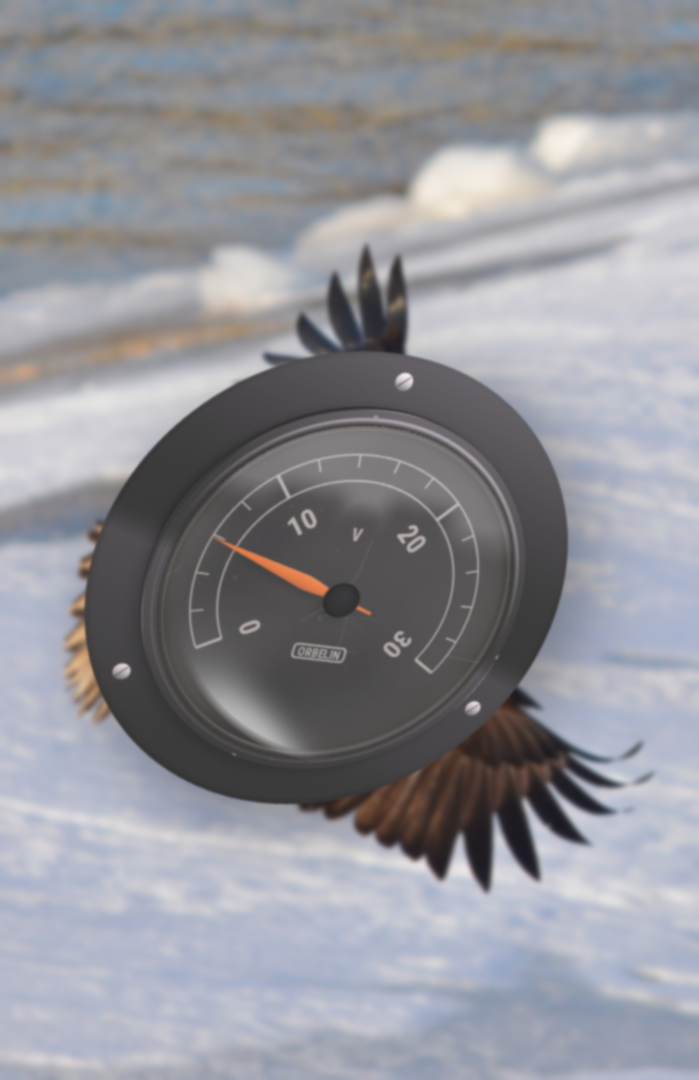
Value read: 6V
